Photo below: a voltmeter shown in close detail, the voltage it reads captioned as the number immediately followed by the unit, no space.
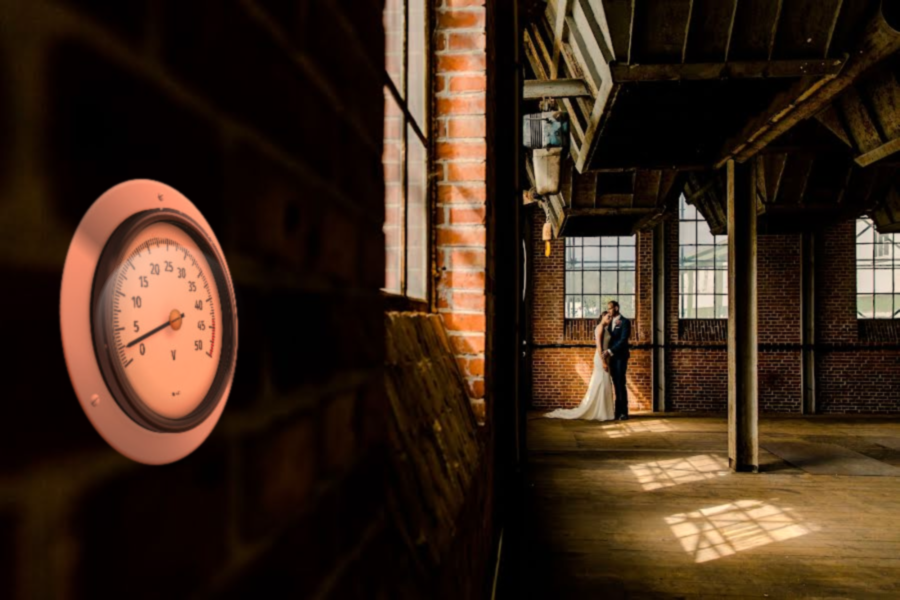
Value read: 2.5V
